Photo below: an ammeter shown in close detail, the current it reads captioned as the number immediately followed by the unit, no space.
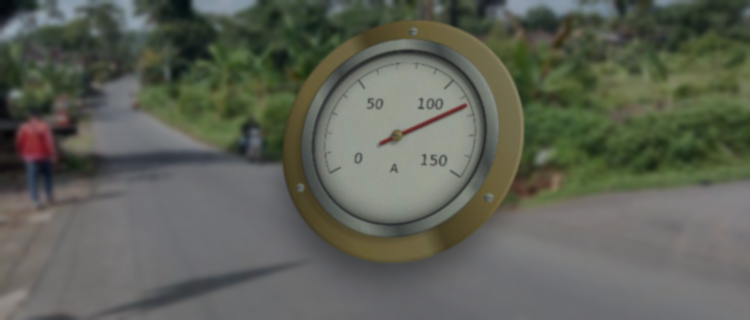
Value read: 115A
